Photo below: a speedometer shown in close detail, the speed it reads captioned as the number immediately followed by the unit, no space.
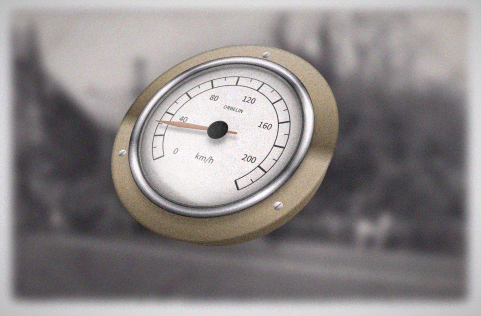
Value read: 30km/h
